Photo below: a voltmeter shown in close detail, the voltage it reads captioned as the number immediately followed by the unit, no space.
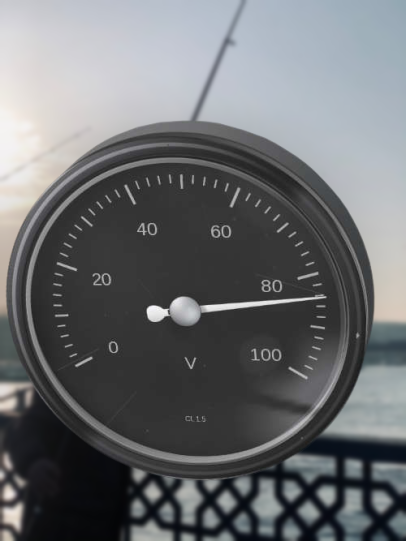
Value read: 84V
